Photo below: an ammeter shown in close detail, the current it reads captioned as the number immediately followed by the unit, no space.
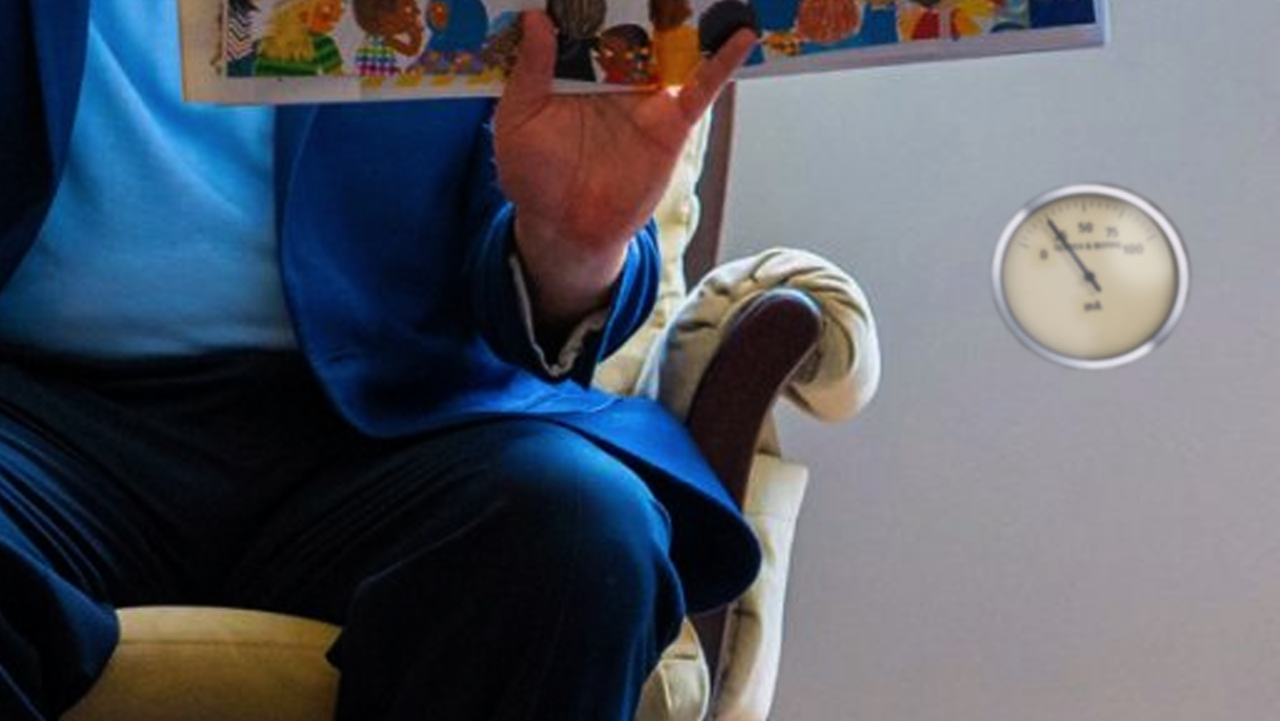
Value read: 25mA
